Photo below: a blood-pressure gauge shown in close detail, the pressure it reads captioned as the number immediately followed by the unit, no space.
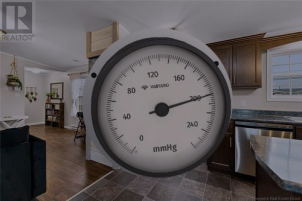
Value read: 200mmHg
